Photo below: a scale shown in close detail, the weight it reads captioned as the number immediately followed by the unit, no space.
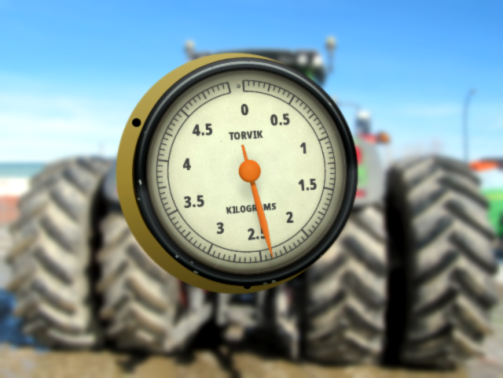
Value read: 2.4kg
